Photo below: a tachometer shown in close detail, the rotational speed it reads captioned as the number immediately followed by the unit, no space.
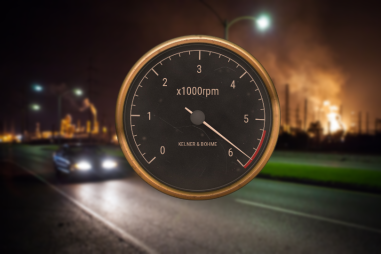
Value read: 5800rpm
